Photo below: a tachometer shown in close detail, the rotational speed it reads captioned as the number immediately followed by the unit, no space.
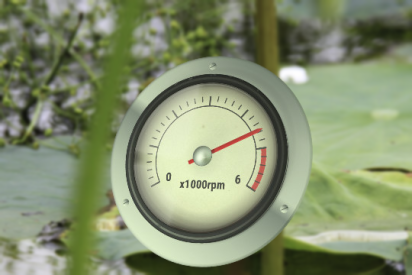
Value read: 4600rpm
